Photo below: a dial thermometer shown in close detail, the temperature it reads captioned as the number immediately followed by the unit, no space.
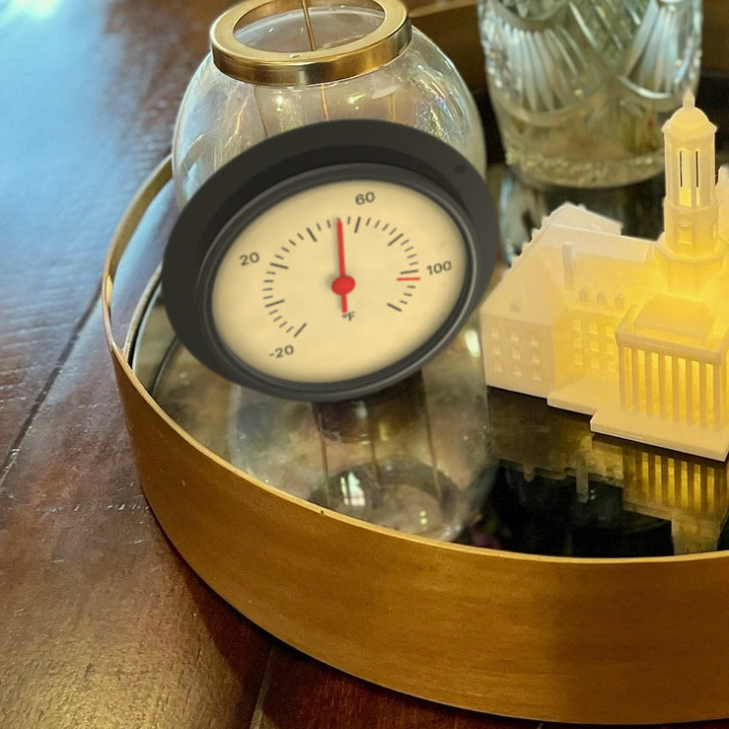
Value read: 52°F
